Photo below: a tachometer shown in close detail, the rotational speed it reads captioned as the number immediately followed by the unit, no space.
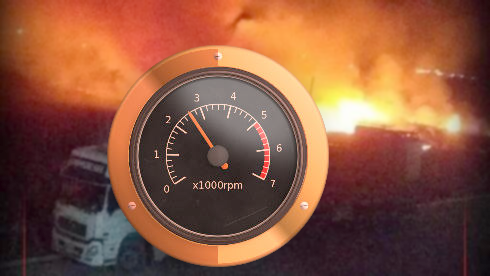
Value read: 2600rpm
